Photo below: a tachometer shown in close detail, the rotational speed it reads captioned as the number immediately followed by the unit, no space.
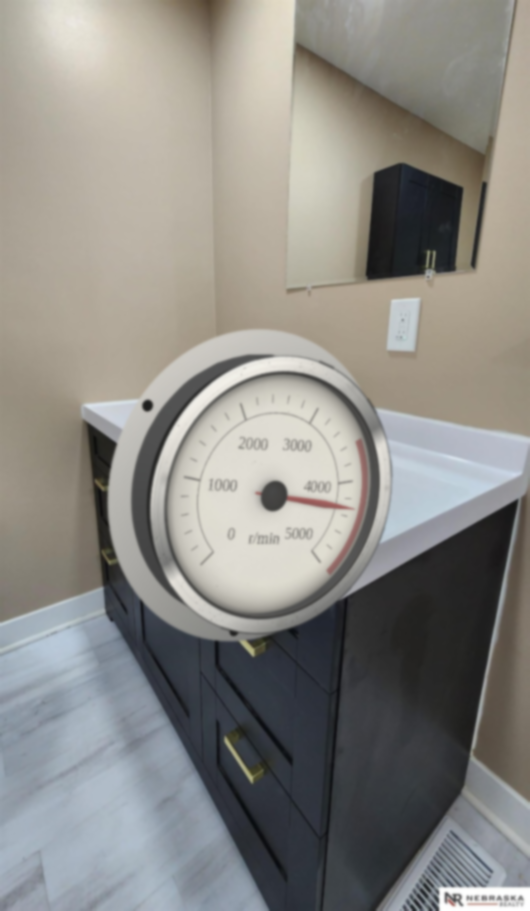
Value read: 4300rpm
